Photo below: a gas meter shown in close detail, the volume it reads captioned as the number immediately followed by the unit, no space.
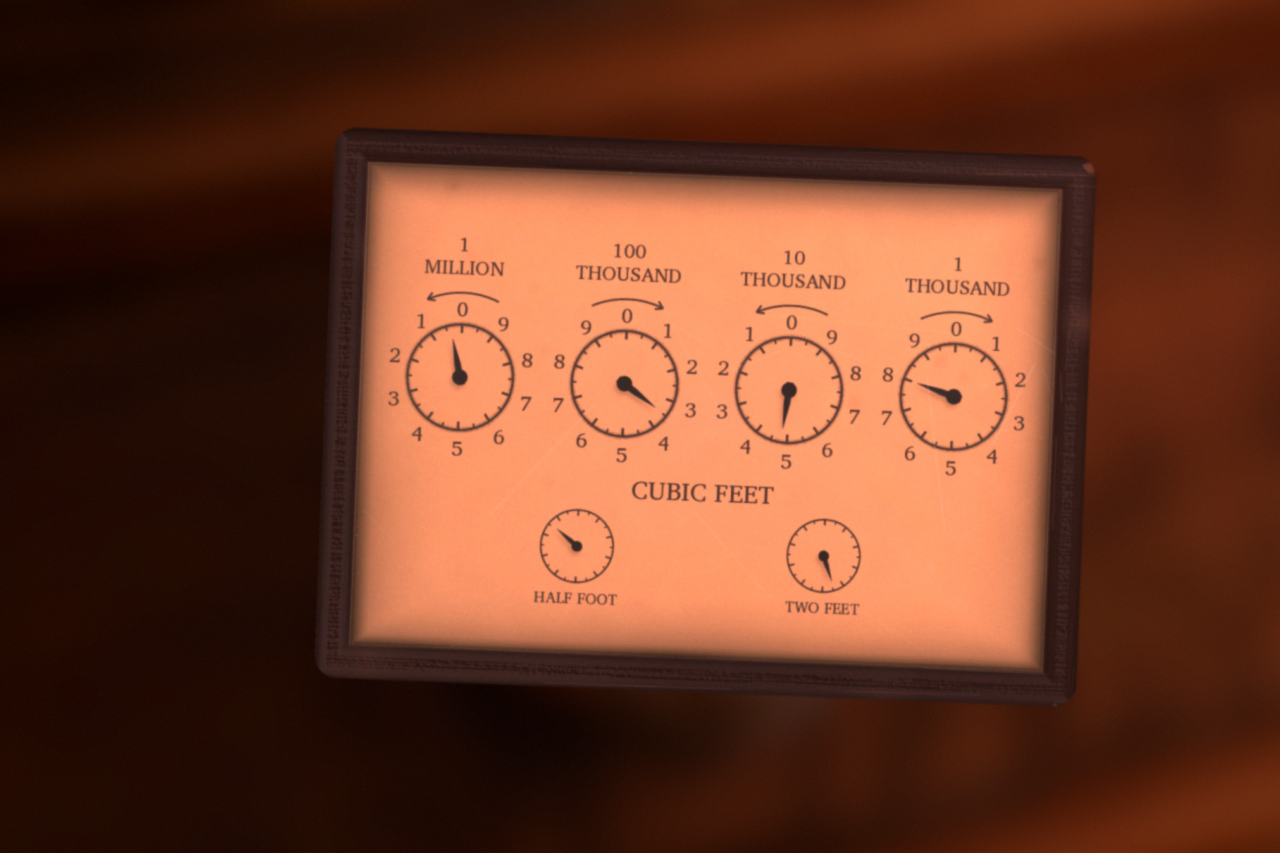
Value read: 34800ft³
